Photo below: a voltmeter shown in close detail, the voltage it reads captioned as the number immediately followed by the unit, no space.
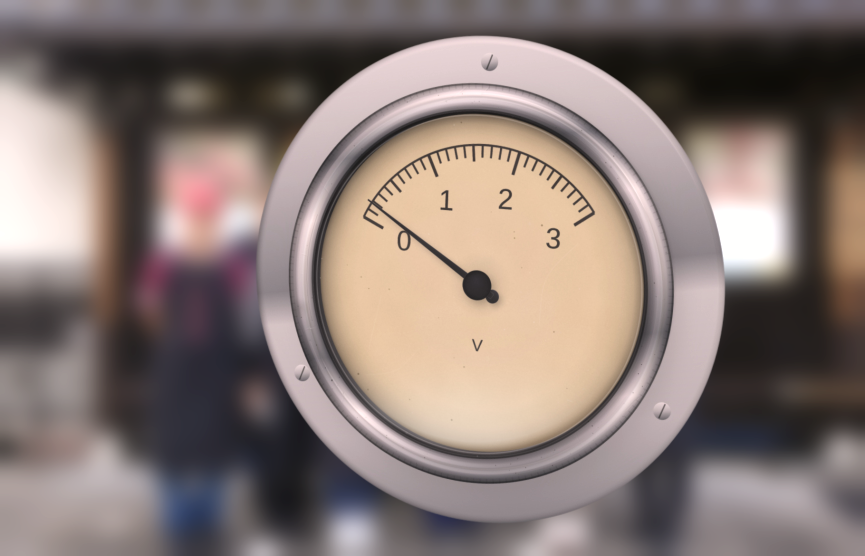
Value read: 0.2V
